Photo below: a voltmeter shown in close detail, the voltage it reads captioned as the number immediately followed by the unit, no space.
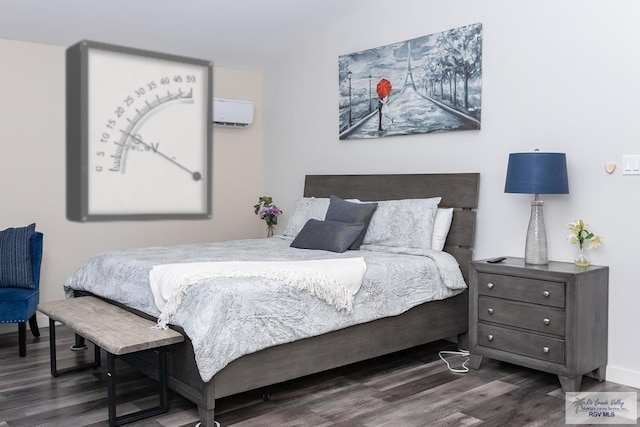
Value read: 15V
